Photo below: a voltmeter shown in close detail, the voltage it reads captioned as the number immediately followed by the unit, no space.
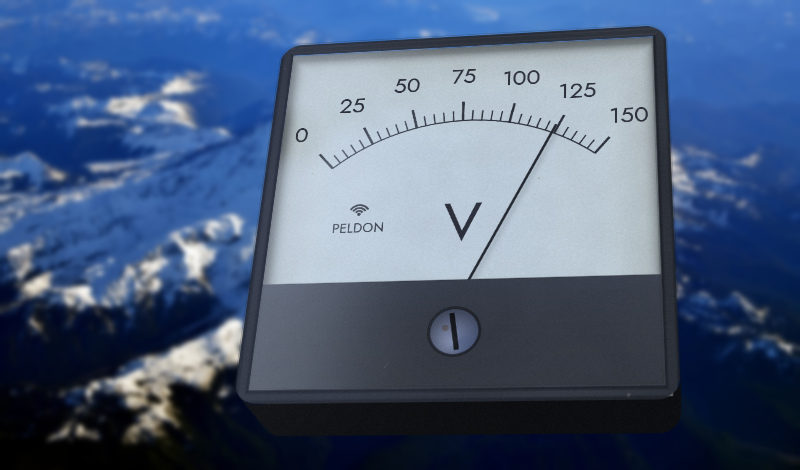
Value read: 125V
